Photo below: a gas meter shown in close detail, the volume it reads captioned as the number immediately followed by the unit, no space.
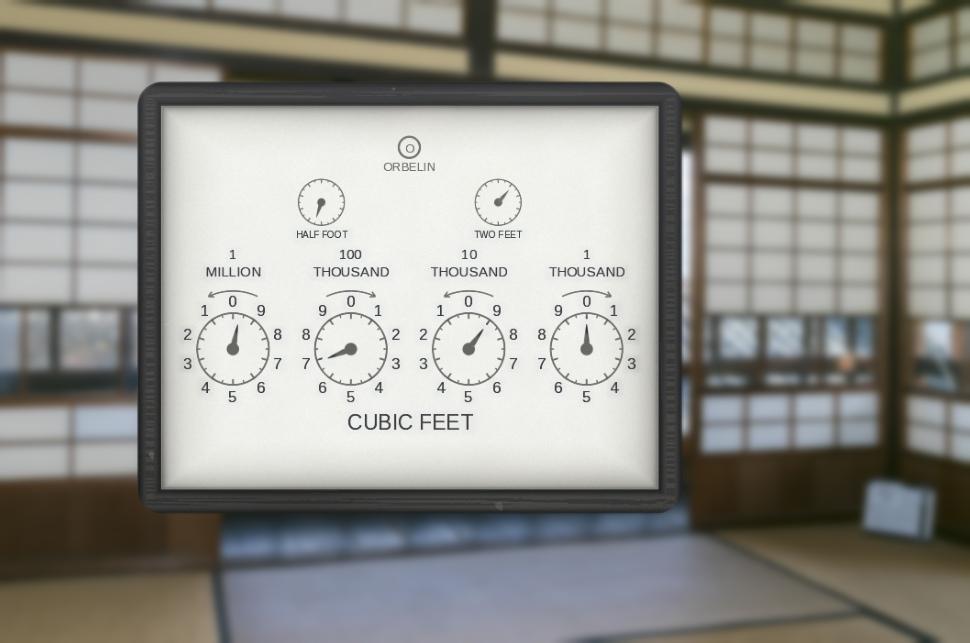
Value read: 969000ft³
